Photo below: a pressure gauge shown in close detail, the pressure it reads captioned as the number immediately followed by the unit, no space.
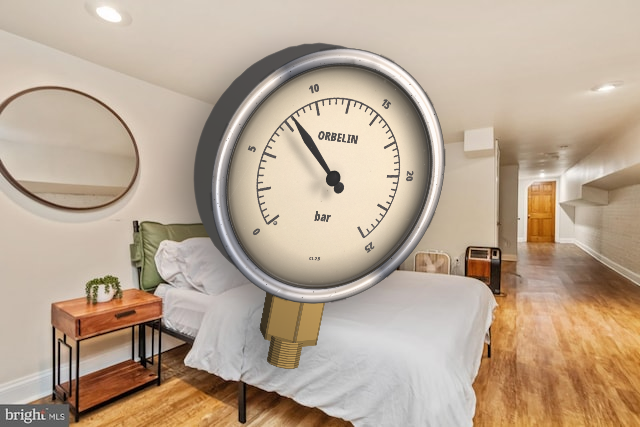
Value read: 8bar
